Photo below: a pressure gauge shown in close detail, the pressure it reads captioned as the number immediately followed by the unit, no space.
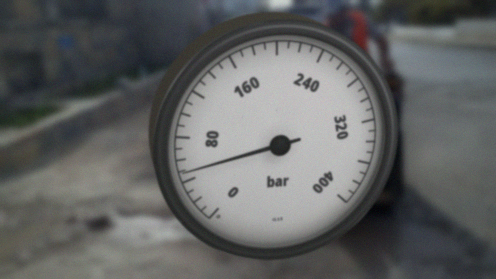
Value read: 50bar
